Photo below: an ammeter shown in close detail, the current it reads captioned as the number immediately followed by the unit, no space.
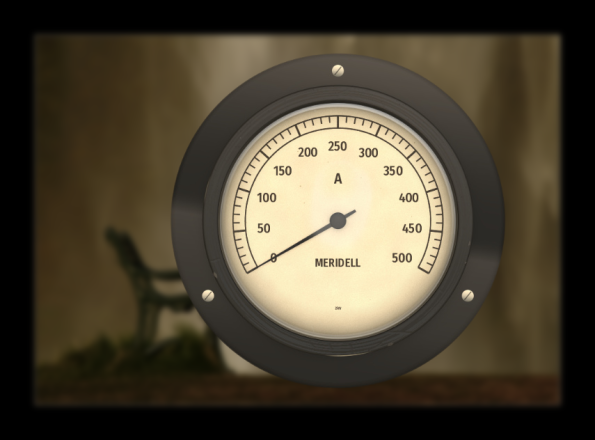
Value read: 0A
